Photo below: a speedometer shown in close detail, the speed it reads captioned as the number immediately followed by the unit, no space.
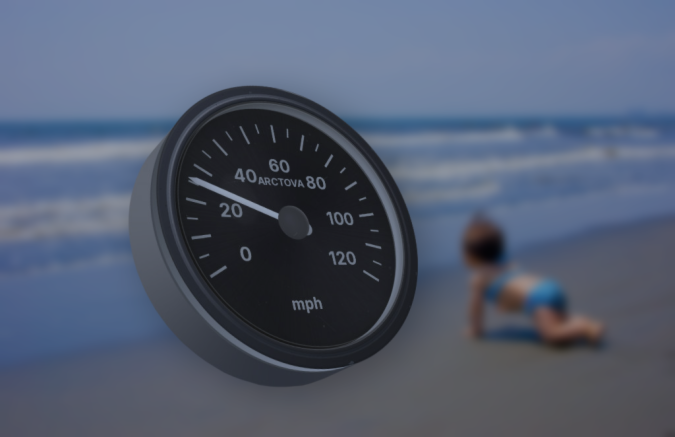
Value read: 25mph
